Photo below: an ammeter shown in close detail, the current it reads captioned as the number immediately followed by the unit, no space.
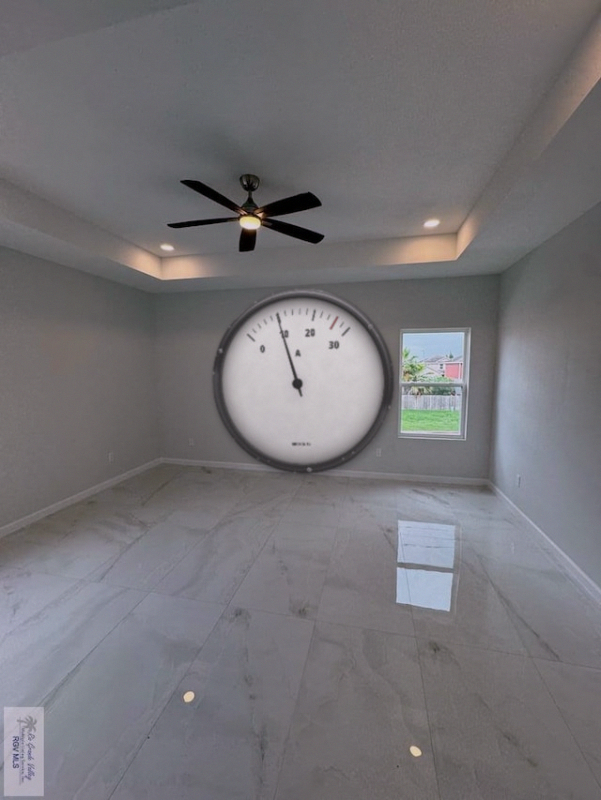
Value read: 10A
